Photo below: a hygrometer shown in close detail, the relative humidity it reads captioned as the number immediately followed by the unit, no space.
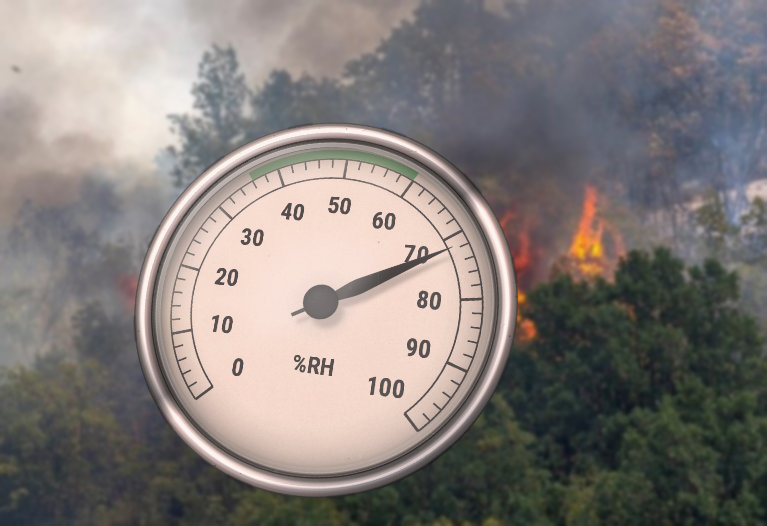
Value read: 72%
